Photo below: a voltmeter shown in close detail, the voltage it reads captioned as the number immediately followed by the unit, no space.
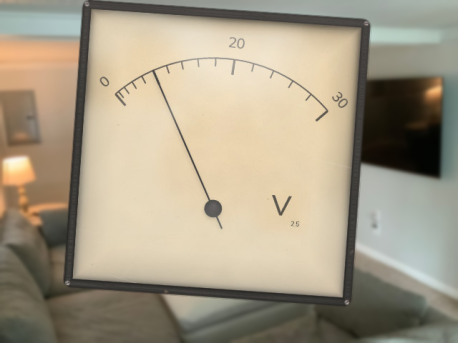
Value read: 10V
